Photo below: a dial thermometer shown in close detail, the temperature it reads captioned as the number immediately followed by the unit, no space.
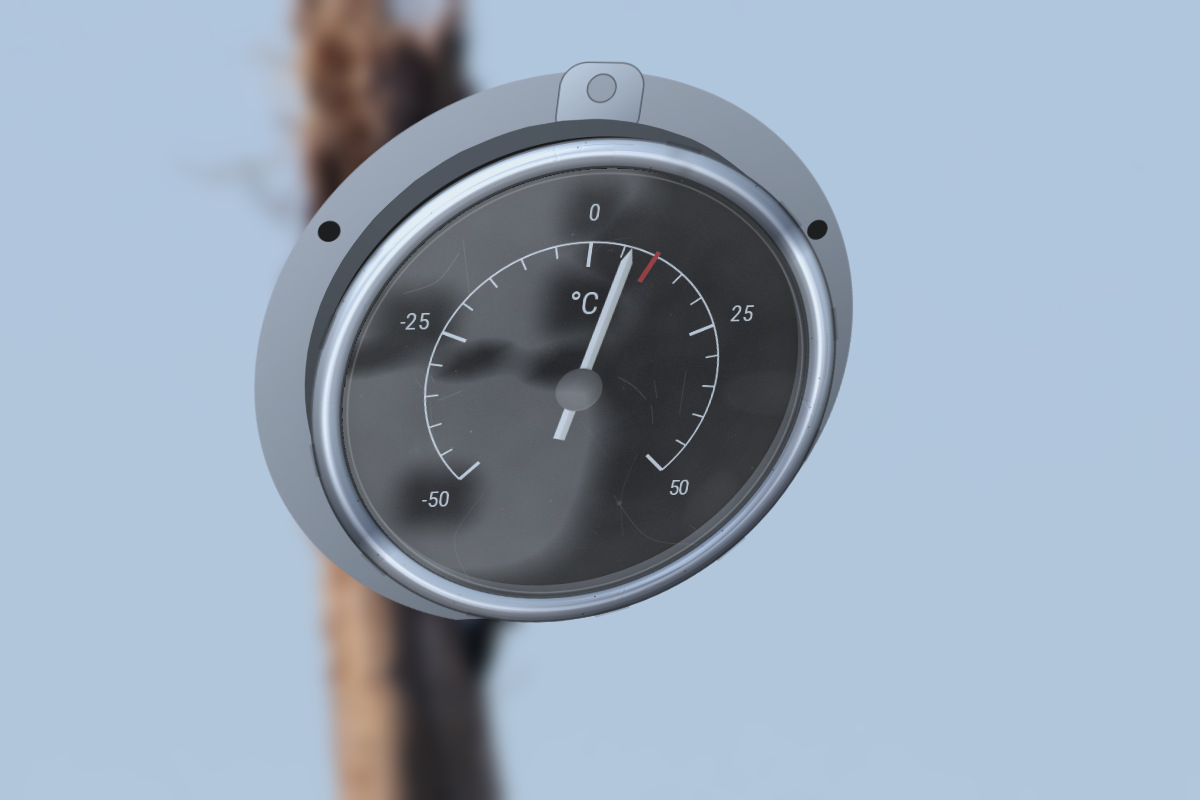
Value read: 5°C
